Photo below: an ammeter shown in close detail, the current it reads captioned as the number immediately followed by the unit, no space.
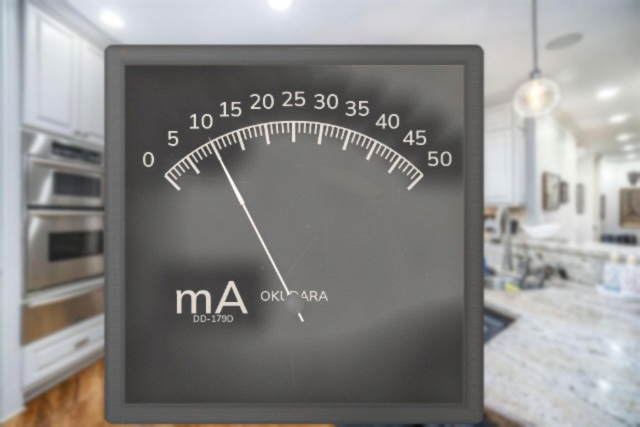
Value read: 10mA
